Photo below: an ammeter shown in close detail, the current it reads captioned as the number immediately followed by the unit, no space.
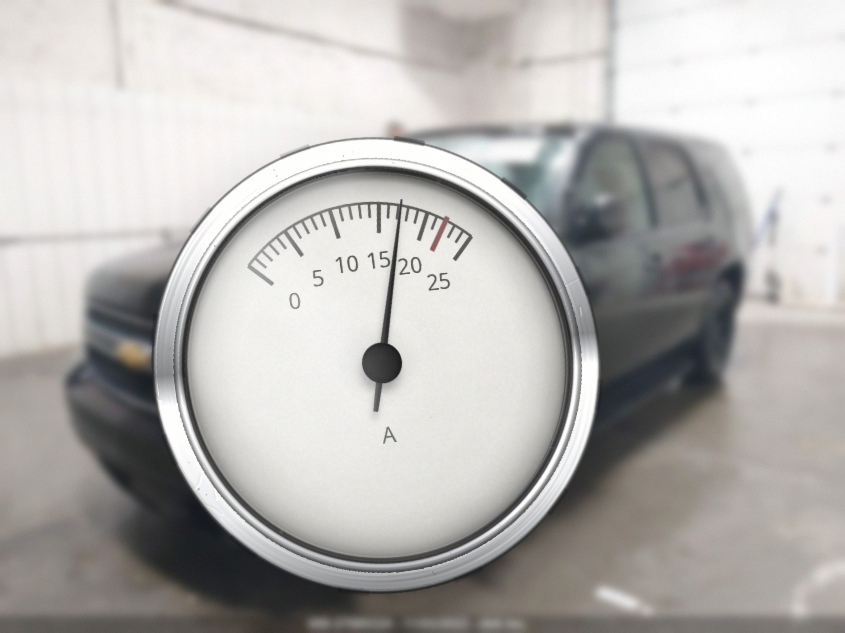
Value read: 17A
